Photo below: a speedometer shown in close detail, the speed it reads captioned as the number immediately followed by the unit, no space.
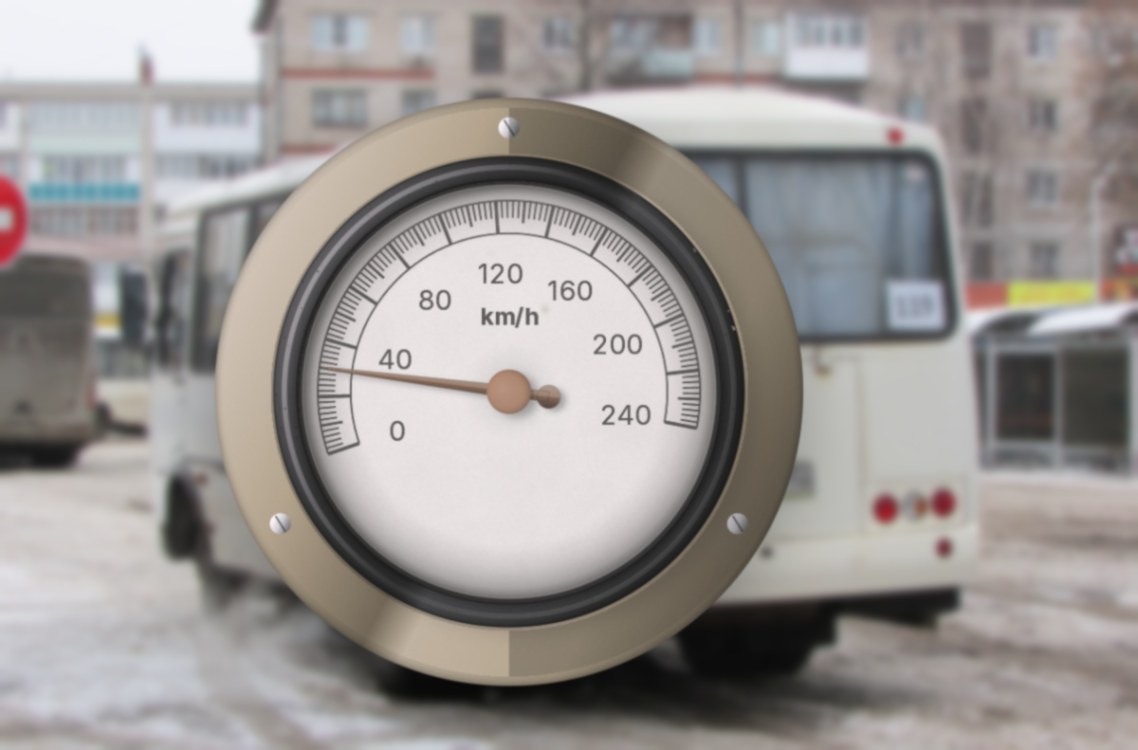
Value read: 30km/h
